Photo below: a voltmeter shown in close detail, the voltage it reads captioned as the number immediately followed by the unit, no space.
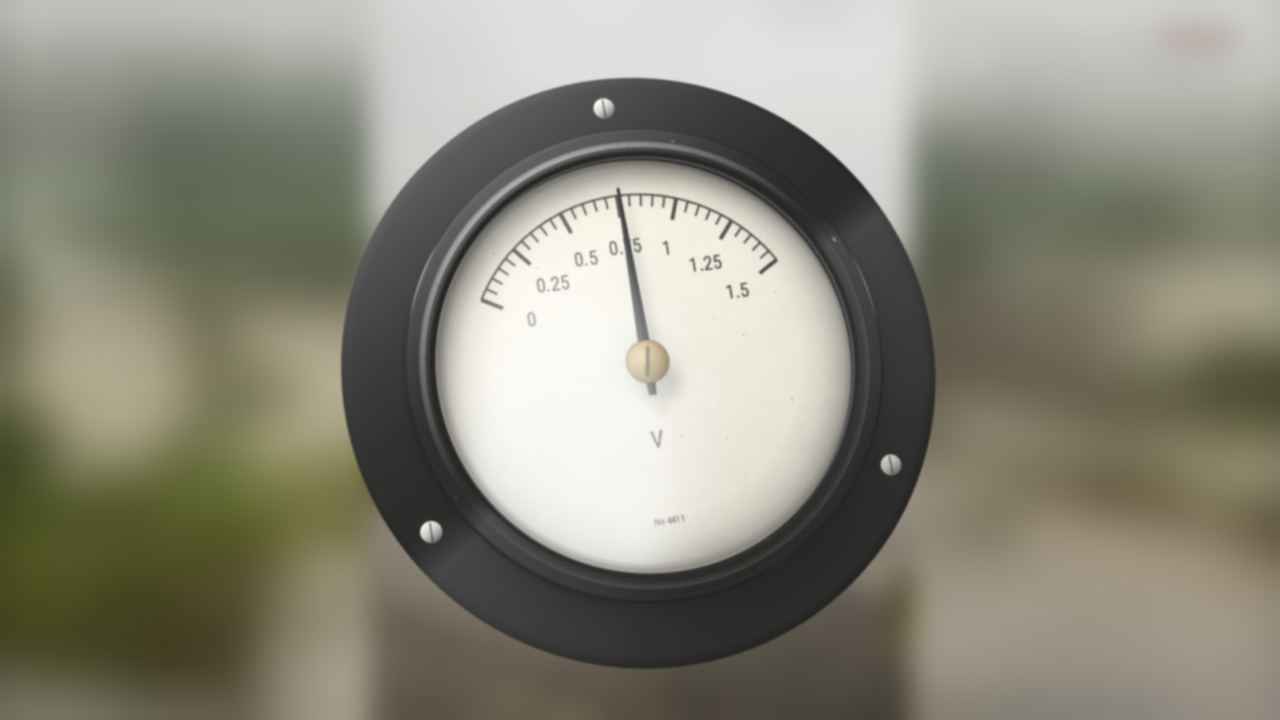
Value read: 0.75V
